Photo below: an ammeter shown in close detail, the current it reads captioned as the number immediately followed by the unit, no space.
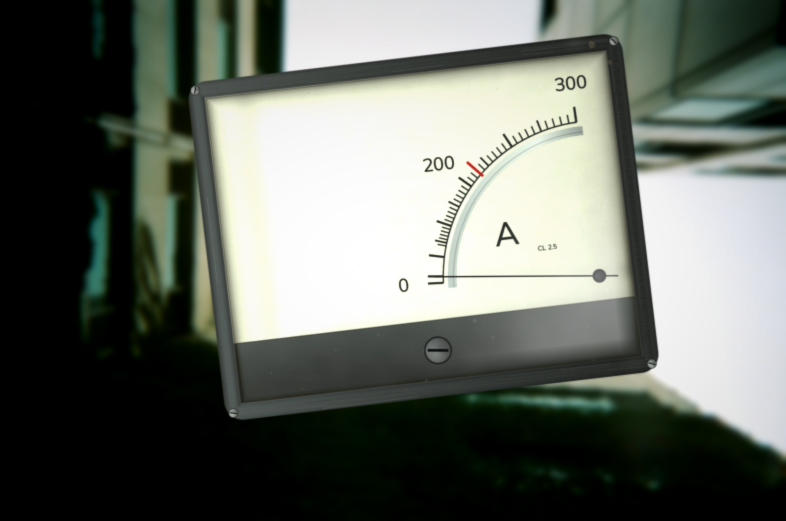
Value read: 50A
